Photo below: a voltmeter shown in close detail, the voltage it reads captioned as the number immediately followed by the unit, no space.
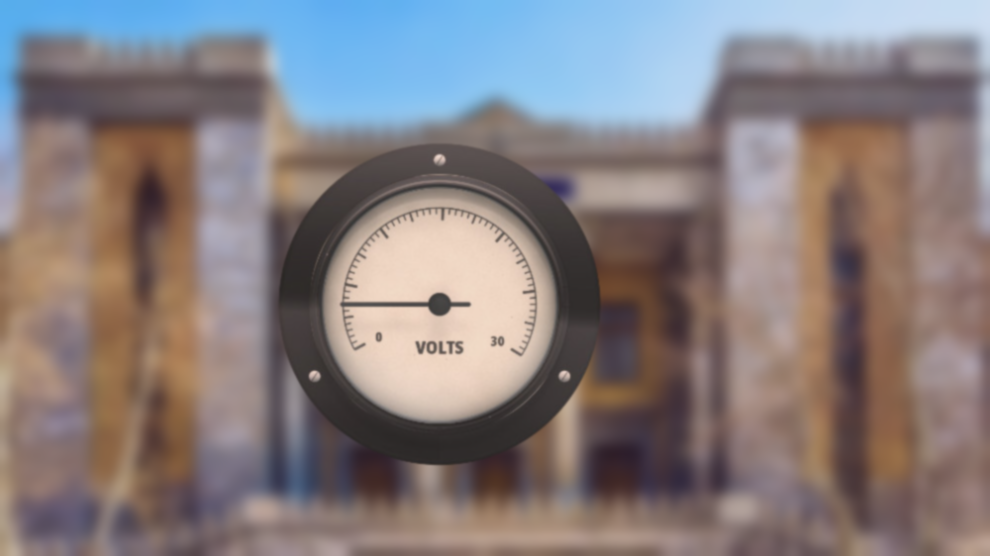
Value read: 3.5V
